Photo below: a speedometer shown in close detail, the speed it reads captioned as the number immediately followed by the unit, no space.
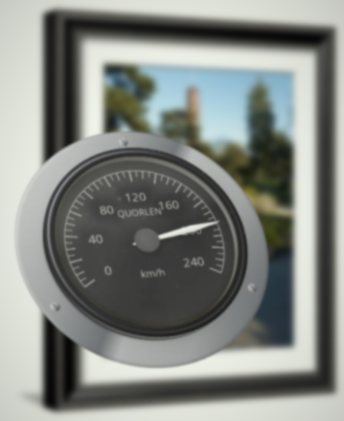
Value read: 200km/h
